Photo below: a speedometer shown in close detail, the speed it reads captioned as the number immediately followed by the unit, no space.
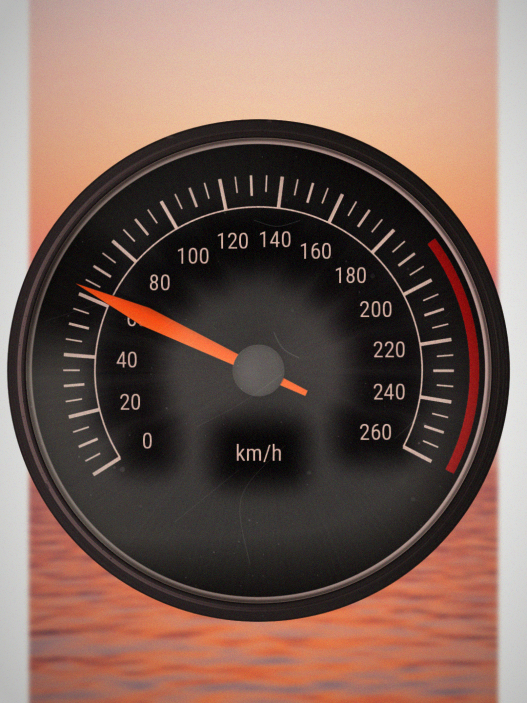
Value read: 62.5km/h
